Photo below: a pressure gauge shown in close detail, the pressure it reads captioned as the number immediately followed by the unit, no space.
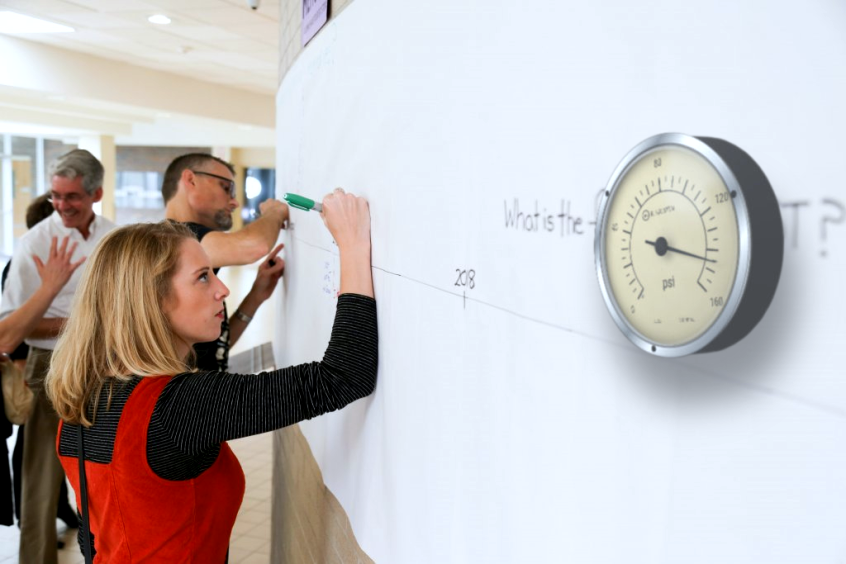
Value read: 145psi
